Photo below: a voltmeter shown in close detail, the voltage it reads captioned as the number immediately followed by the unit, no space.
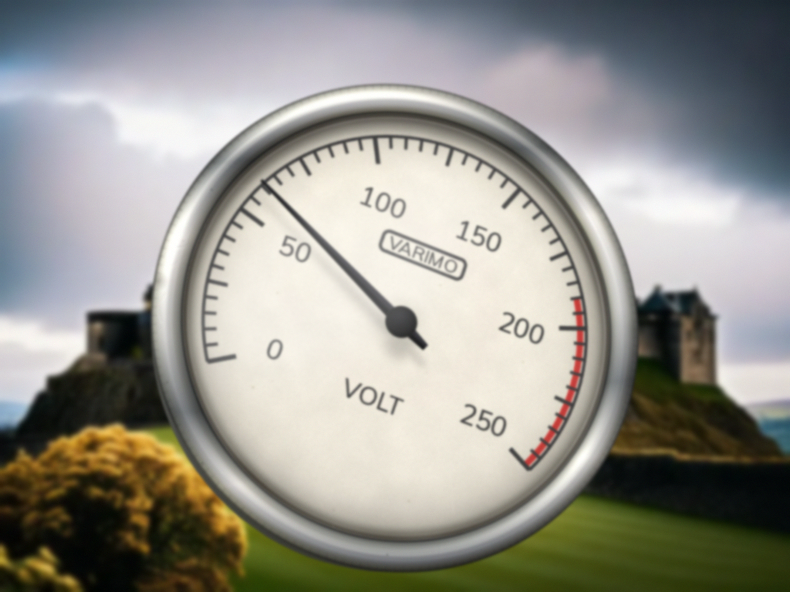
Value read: 60V
